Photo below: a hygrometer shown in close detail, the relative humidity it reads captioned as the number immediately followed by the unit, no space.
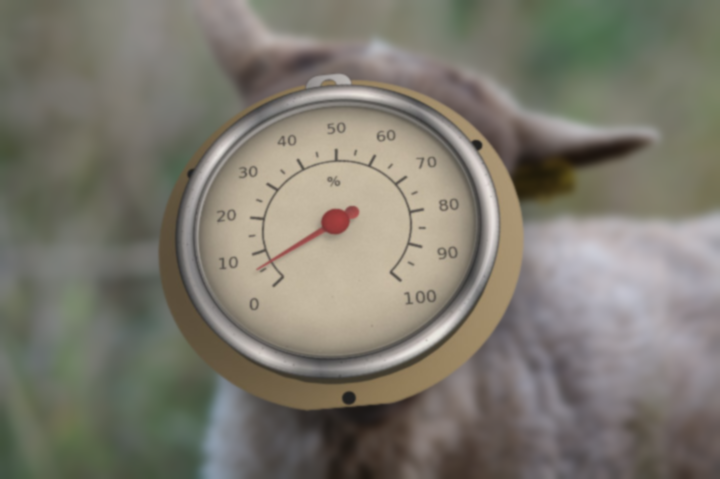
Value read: 5%
